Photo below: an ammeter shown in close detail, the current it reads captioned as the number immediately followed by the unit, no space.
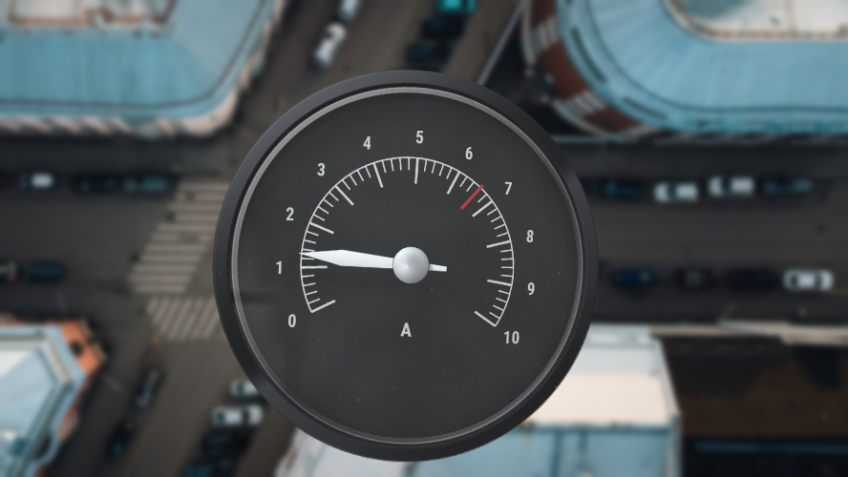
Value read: 1.3A
